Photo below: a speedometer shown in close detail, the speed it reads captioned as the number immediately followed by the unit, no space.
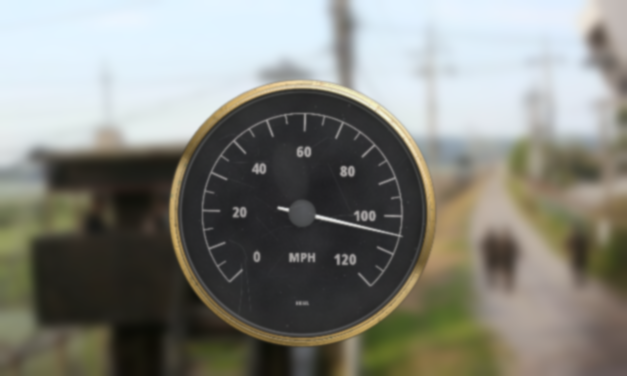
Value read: 105mph
